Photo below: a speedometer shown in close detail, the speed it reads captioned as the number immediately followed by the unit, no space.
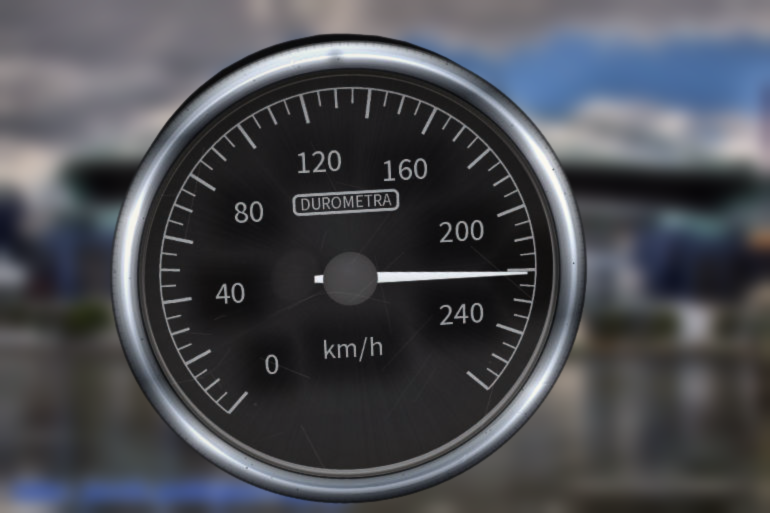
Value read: 220km/h
